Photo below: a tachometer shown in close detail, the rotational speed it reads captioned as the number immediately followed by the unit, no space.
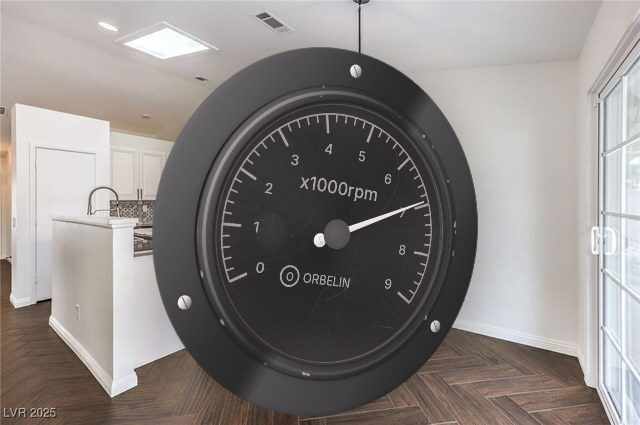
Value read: 6900rpm
